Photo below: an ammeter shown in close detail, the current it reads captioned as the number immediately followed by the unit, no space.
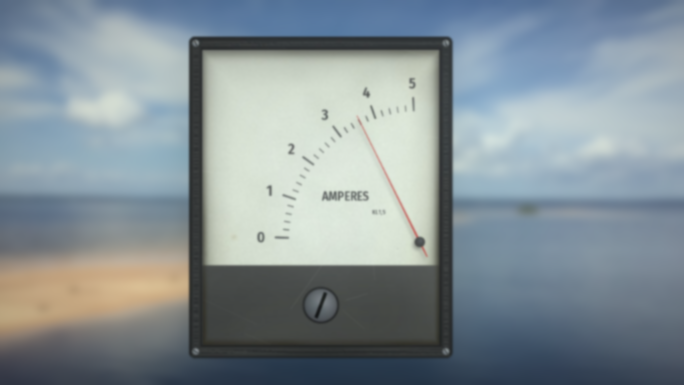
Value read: 3.6A
